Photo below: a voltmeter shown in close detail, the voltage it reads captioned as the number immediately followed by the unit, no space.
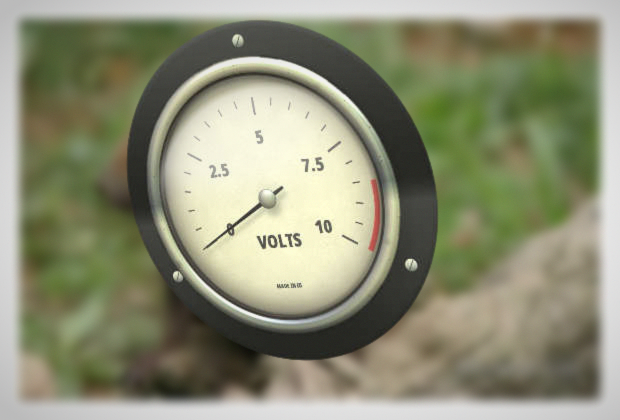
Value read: 0V
